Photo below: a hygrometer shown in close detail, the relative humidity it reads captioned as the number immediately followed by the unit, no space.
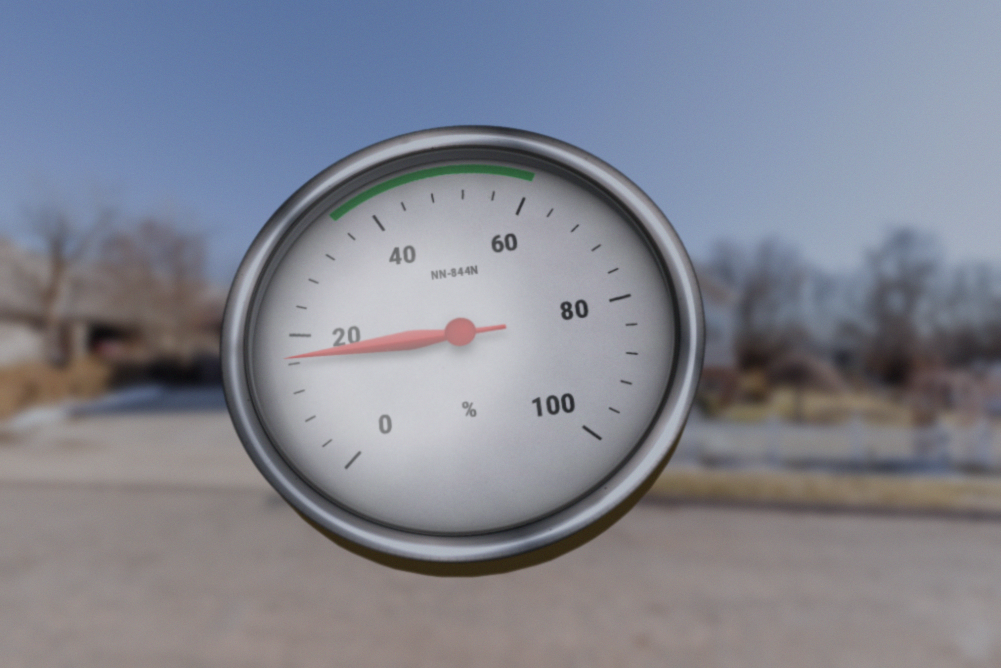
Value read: 16%
